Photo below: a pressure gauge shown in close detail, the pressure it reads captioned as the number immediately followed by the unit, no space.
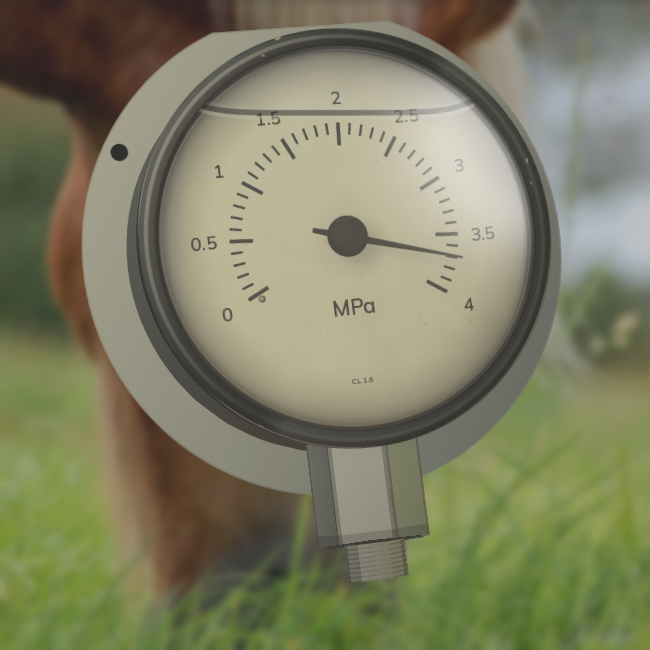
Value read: 3.7MPa
